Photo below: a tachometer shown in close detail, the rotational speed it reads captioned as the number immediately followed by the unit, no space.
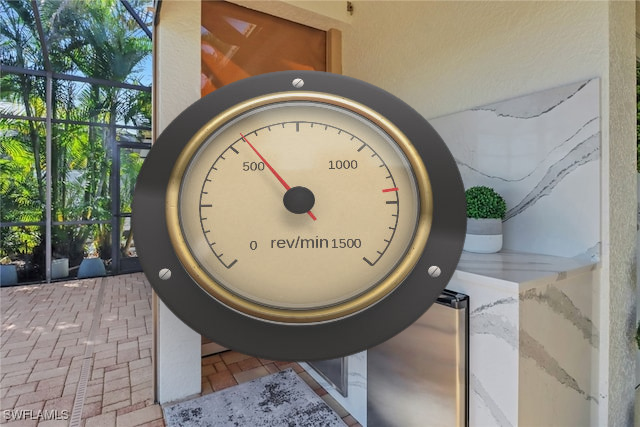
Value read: 550rpm
